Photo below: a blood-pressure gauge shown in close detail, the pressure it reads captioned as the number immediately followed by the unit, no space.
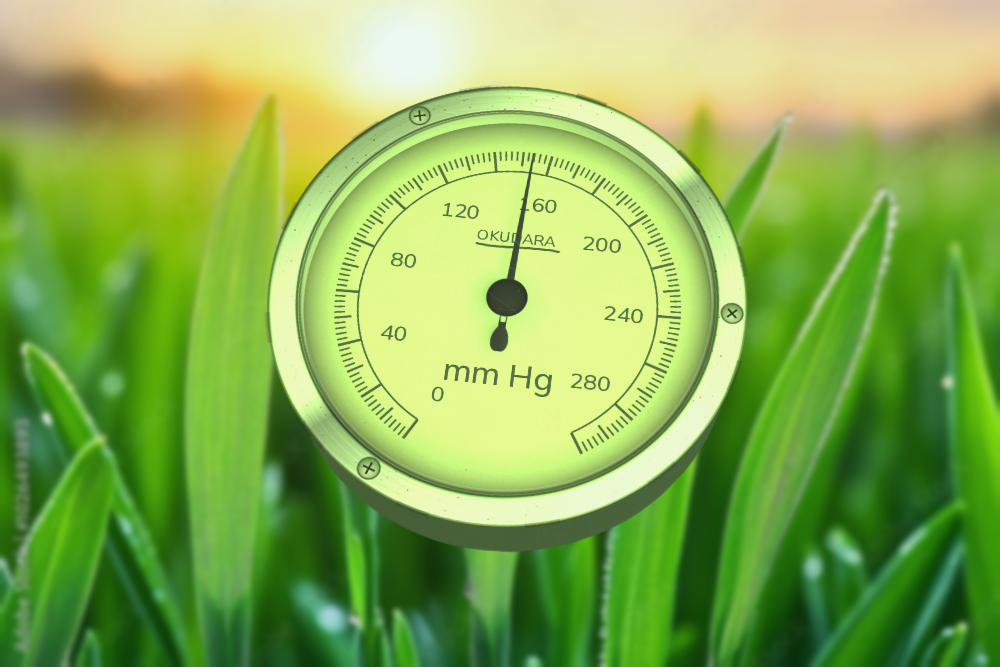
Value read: 154mmHg
